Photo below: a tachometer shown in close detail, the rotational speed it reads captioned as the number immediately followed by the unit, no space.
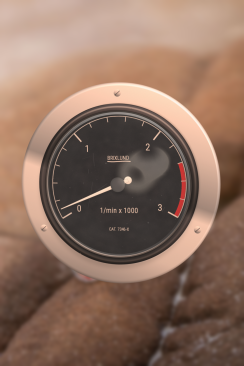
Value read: 100rpm
